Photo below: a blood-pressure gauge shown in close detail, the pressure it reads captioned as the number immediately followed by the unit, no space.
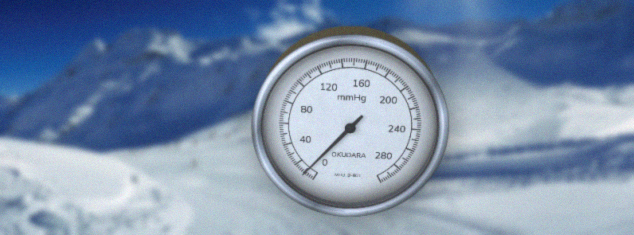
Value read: 10mmHg
